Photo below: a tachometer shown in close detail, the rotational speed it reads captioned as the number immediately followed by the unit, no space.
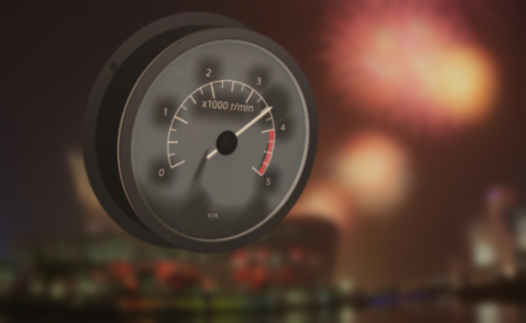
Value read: 3500rpm
